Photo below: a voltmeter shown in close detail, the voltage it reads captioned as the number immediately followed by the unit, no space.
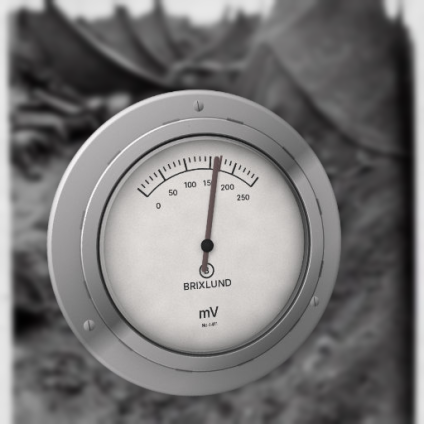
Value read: 160mV
